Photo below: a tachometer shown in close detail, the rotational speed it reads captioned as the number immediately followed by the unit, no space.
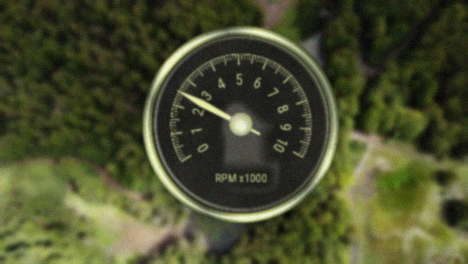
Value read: 2500rpm
